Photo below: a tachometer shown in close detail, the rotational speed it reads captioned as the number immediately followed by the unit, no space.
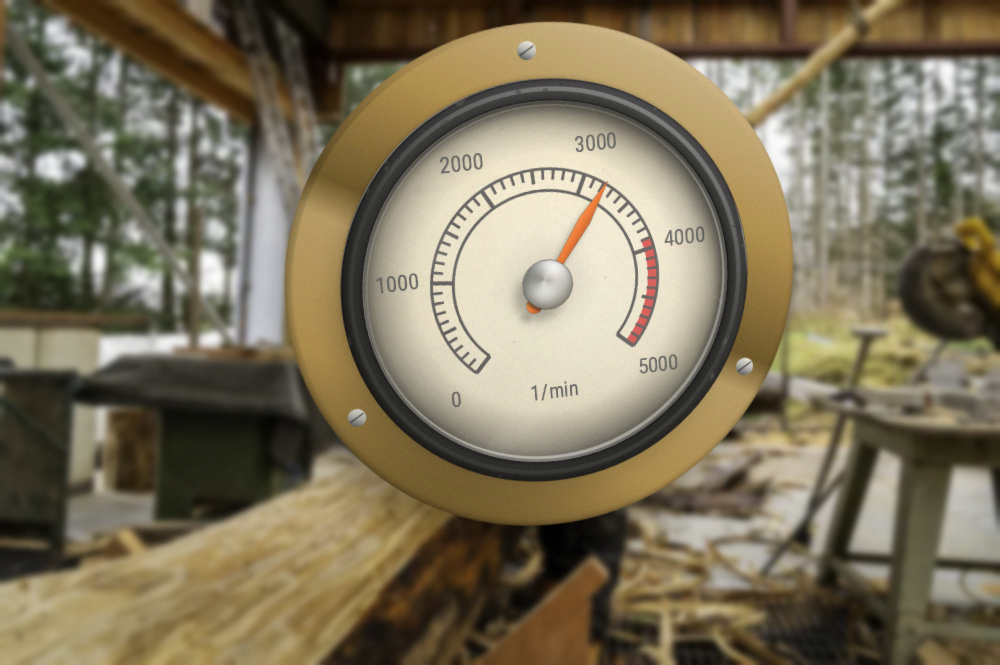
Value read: 3200rpm
